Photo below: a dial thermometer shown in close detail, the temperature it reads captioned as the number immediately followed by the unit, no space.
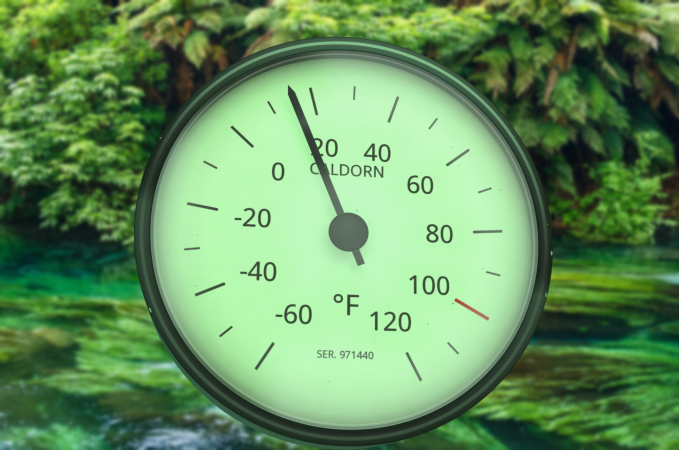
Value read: 15°F
